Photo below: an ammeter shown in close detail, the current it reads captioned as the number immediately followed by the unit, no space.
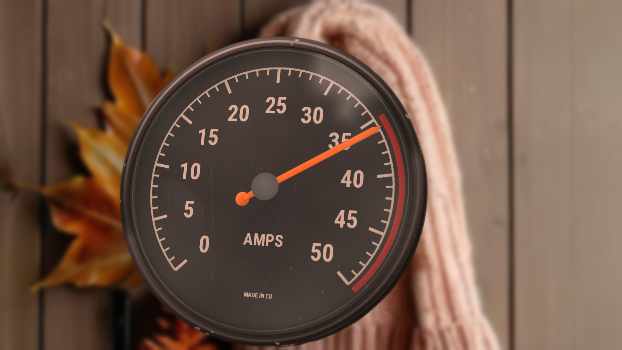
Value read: 36A
